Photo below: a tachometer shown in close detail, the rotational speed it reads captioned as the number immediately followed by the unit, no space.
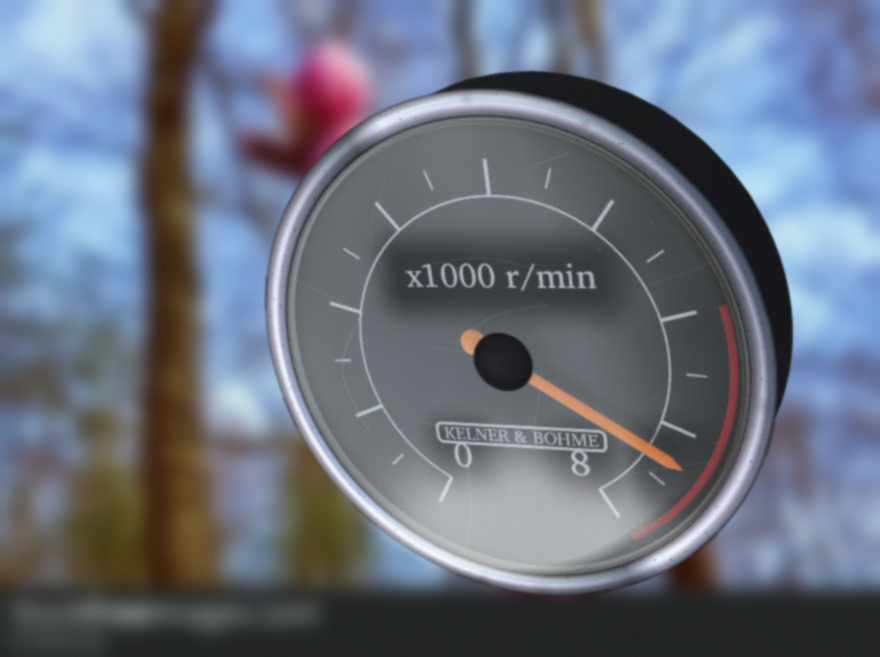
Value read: 7250rpm
